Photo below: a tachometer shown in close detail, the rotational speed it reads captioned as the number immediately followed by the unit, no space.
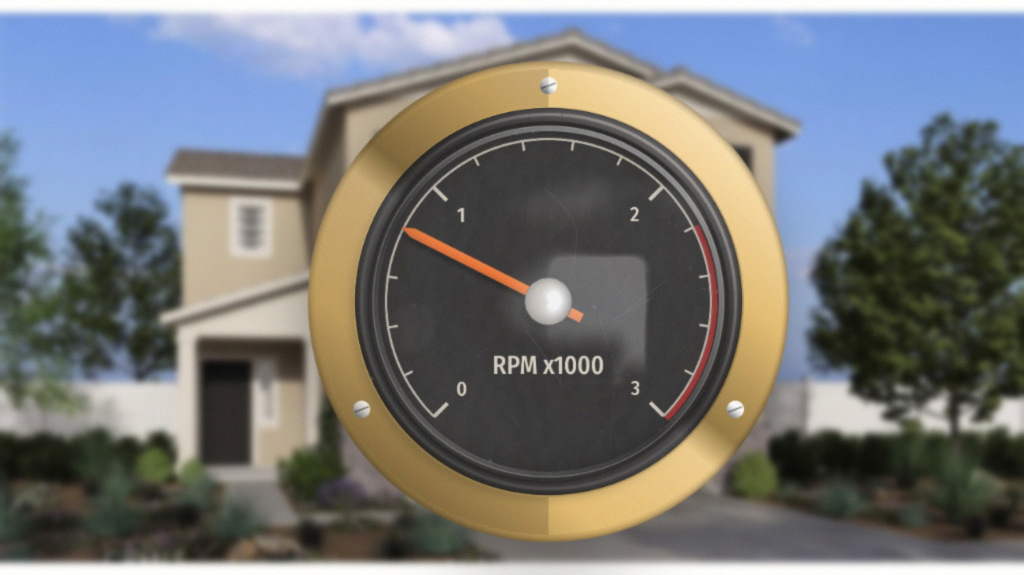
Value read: 800rpm
